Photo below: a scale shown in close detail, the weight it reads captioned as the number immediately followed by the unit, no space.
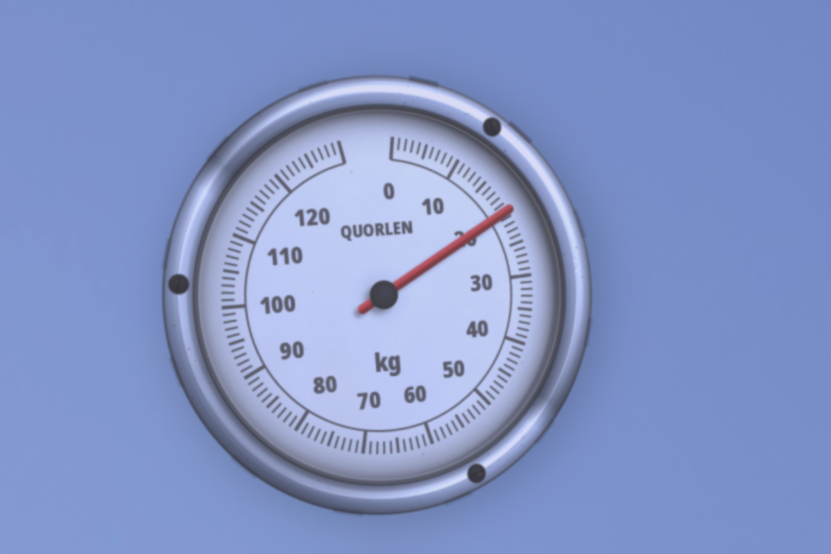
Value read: 20kg
